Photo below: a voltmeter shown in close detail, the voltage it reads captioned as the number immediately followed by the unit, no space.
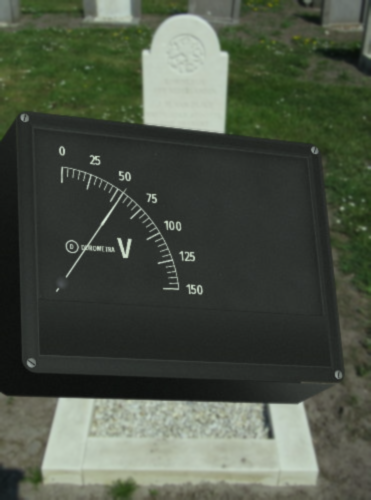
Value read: 55V
